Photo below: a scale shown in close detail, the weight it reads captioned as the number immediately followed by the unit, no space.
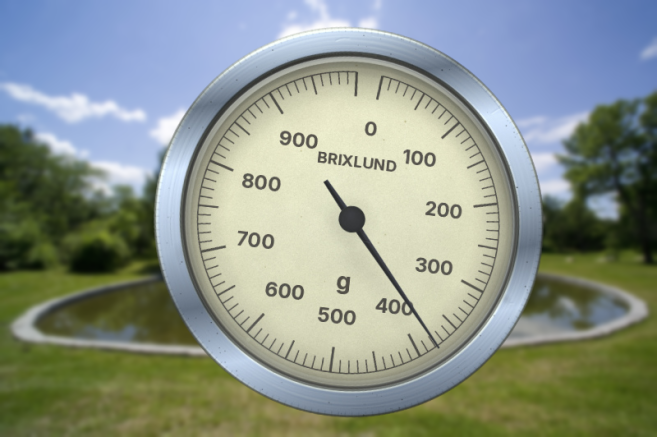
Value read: 380g
